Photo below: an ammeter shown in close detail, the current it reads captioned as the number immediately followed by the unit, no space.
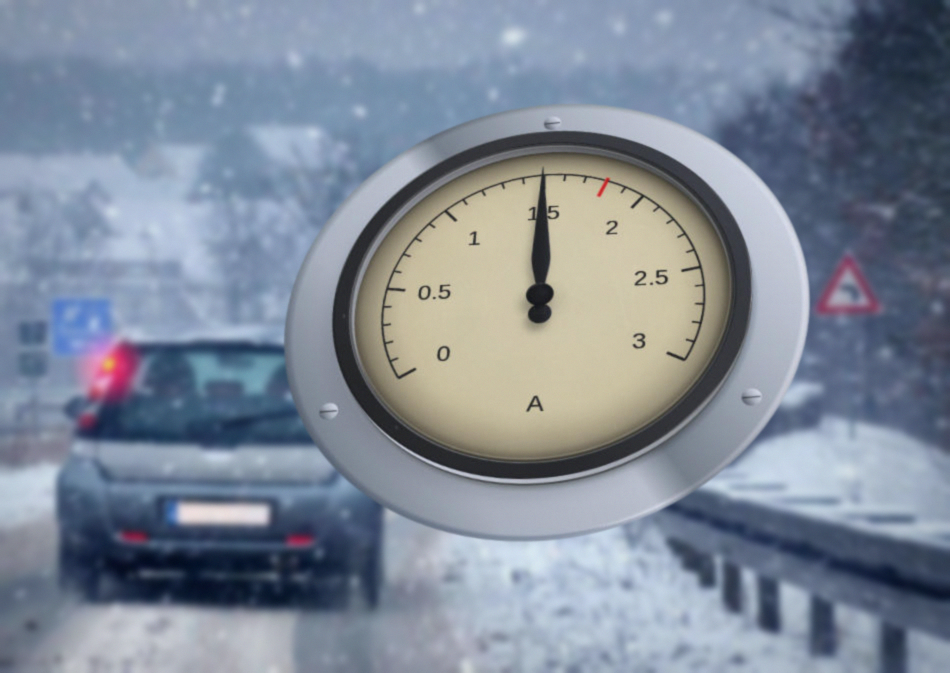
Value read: 1.5A
